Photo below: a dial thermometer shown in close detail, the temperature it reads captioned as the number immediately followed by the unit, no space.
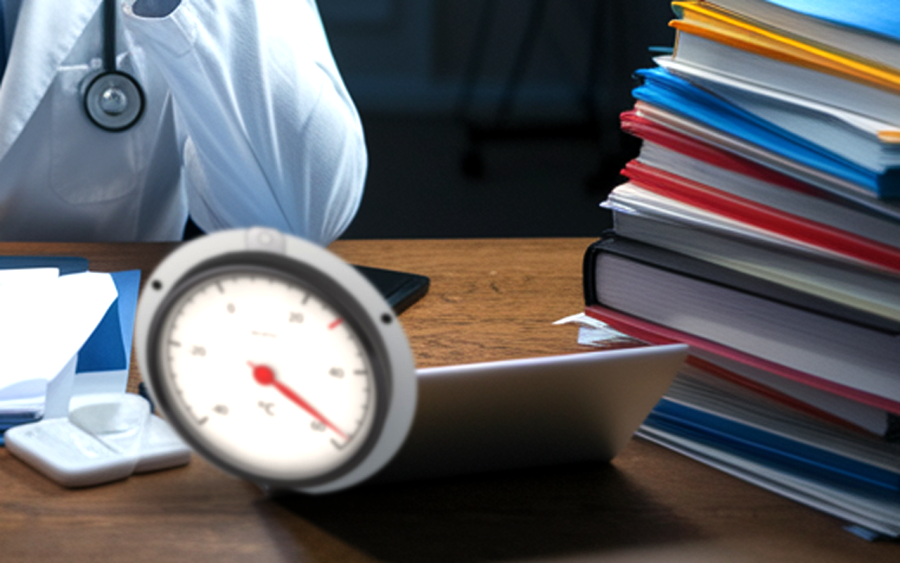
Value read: 56°C
